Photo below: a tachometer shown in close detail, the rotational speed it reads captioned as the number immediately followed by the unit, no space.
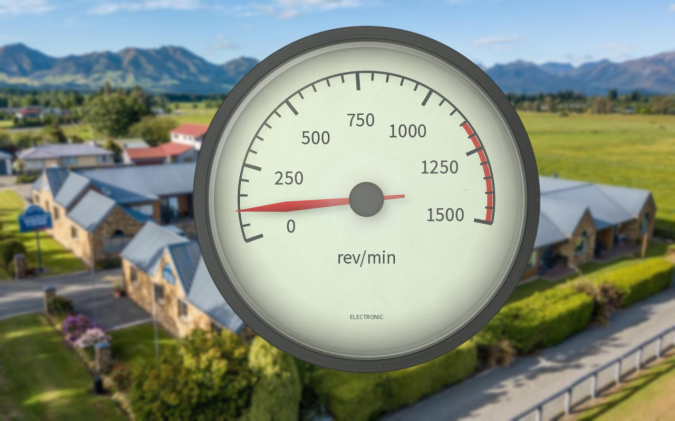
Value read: 100rpm
